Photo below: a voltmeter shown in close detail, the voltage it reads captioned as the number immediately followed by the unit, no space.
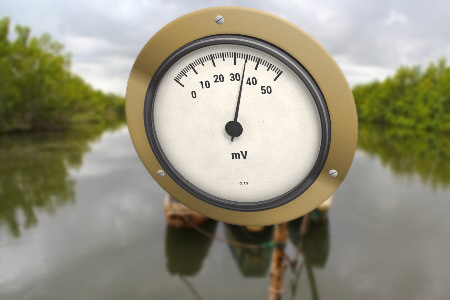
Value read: 35mV
